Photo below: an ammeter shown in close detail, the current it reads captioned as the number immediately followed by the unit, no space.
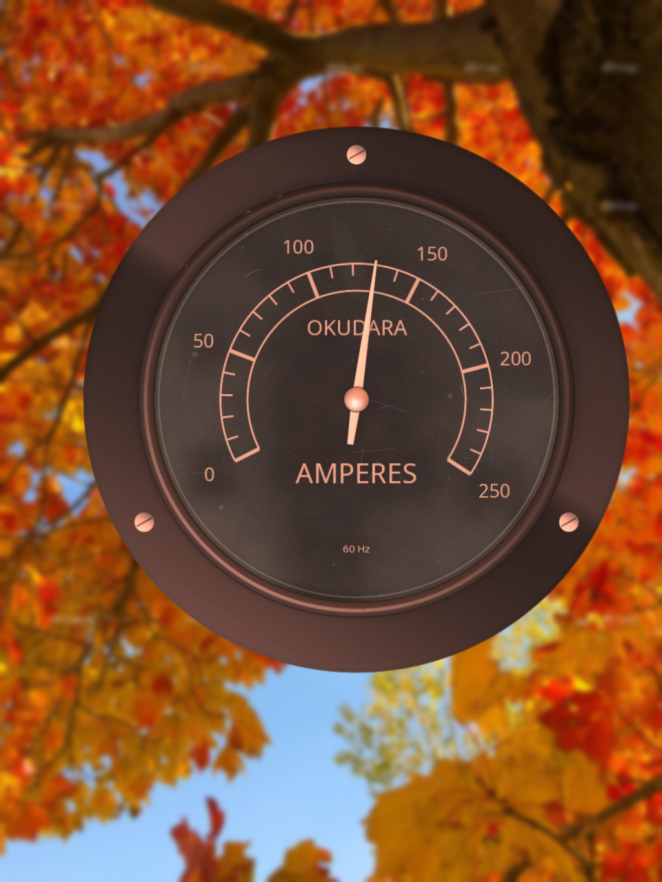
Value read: 130A
